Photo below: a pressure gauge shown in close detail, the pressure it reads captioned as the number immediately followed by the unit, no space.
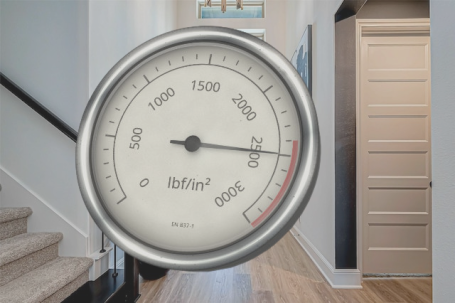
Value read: 2500psi
